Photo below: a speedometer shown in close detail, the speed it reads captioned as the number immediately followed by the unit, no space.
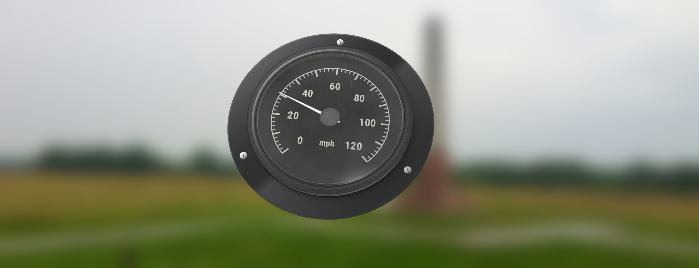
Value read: 30mph
